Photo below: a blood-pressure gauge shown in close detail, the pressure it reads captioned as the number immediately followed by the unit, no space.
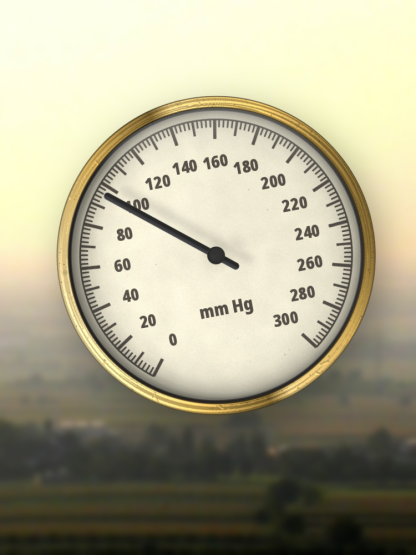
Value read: 96mmHg
